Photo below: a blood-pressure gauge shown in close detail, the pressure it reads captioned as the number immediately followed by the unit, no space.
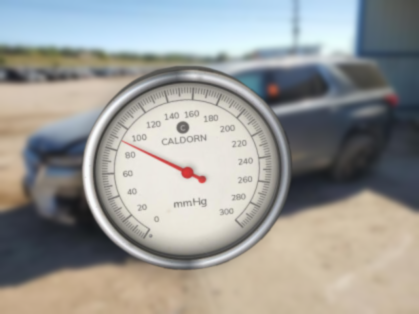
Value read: 90mmHg
